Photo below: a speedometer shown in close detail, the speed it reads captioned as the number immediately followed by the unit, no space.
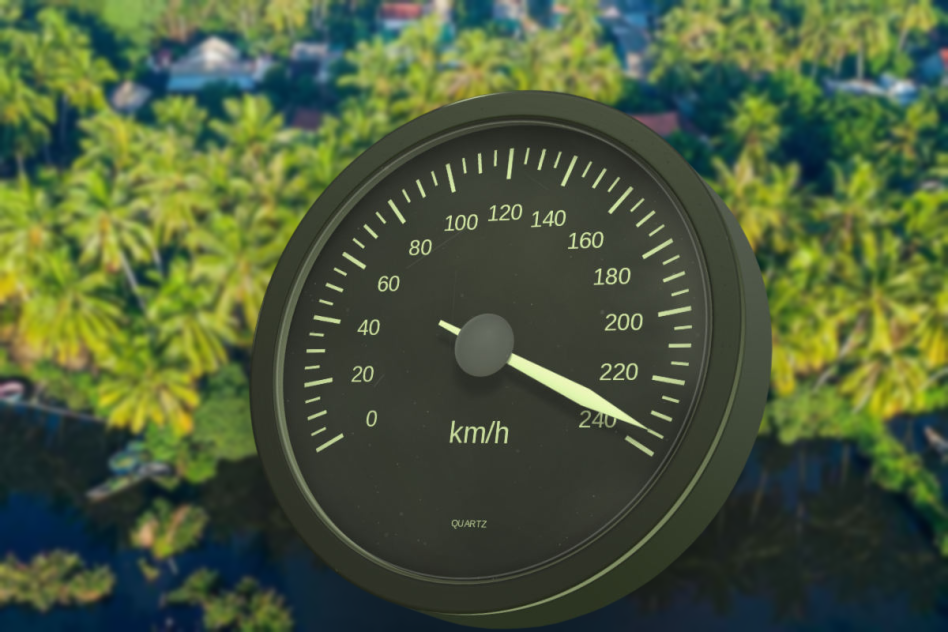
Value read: 235km/h
